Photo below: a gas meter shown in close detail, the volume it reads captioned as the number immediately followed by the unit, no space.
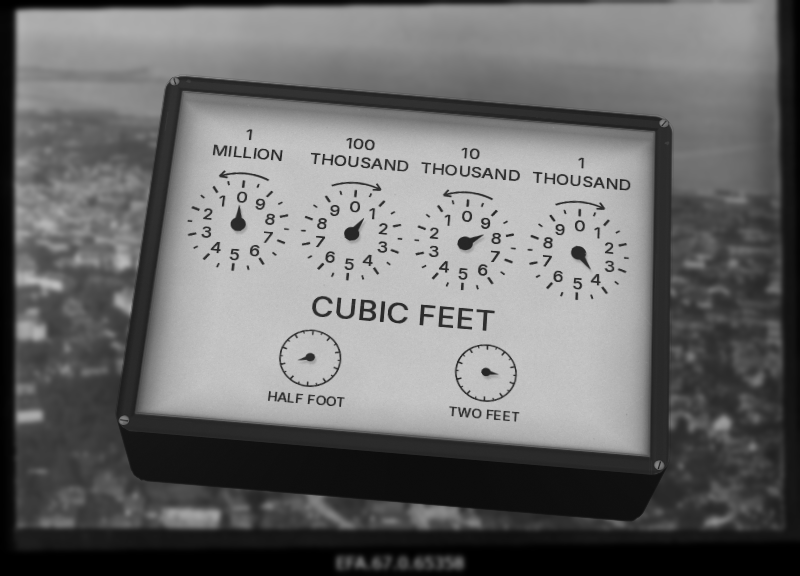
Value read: 8400ft³
